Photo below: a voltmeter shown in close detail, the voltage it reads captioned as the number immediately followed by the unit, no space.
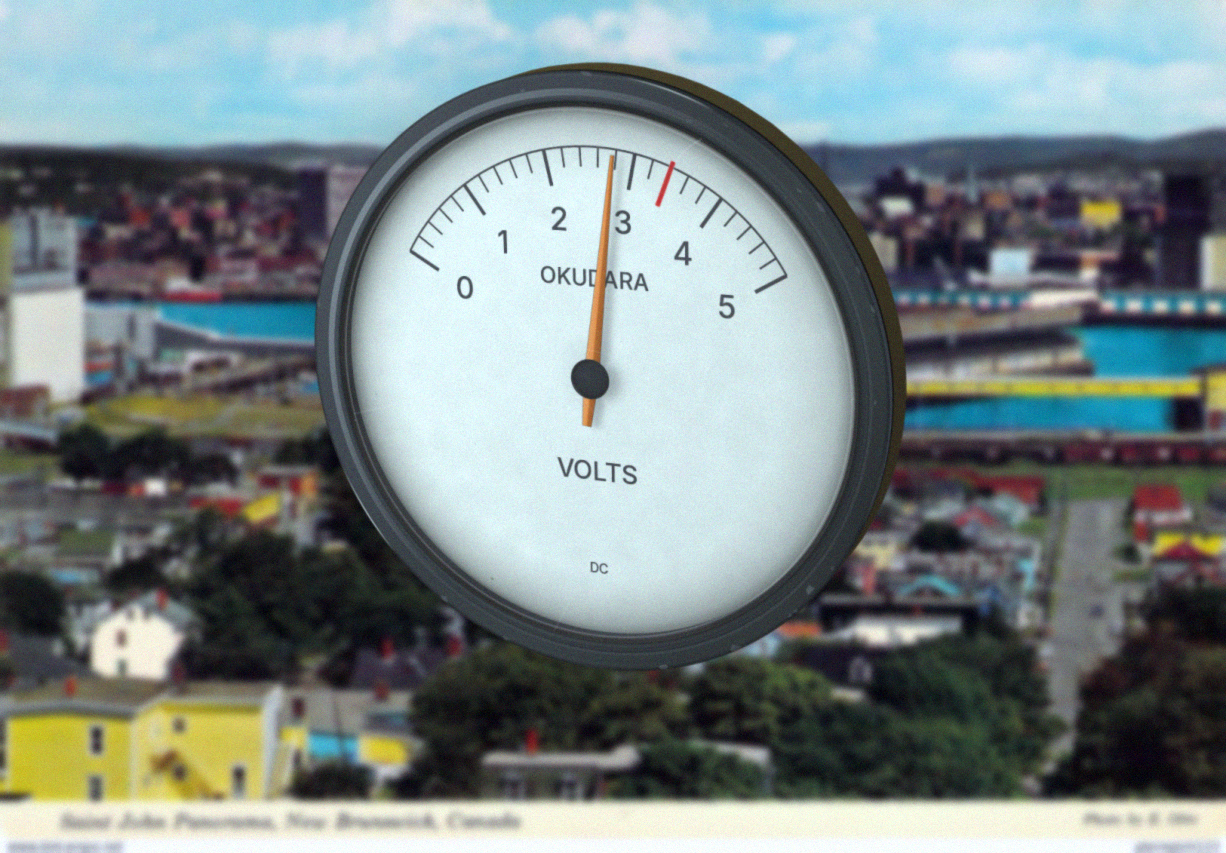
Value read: 2.8V
